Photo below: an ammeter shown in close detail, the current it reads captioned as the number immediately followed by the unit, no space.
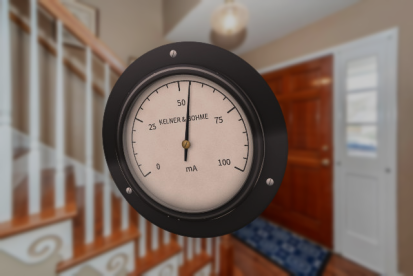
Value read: 55mA
